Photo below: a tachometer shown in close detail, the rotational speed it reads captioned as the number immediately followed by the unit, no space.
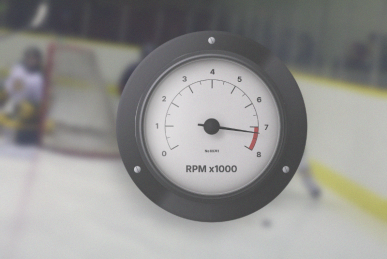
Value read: 7250rpm
